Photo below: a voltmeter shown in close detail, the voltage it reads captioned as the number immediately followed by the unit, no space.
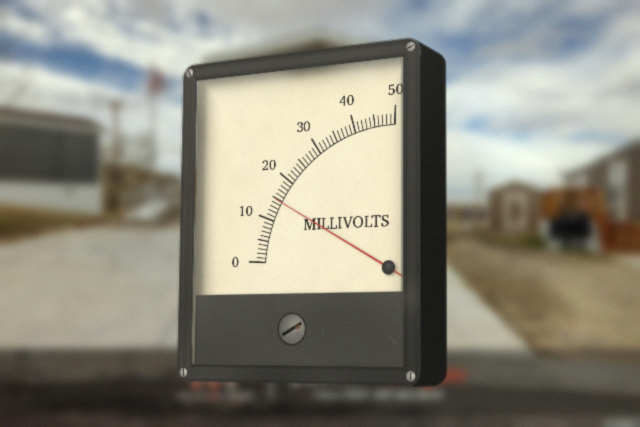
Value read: 15mV
